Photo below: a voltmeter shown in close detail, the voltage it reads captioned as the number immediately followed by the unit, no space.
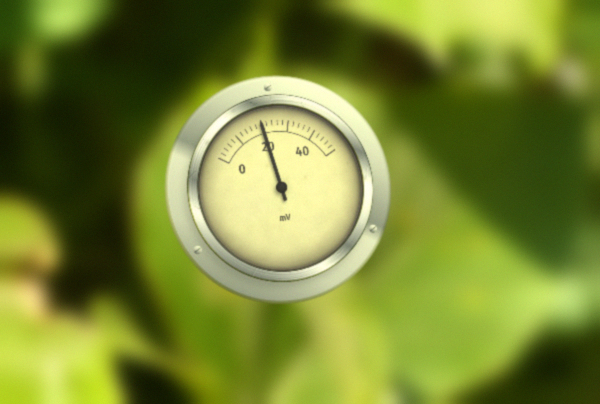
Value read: 20mV
